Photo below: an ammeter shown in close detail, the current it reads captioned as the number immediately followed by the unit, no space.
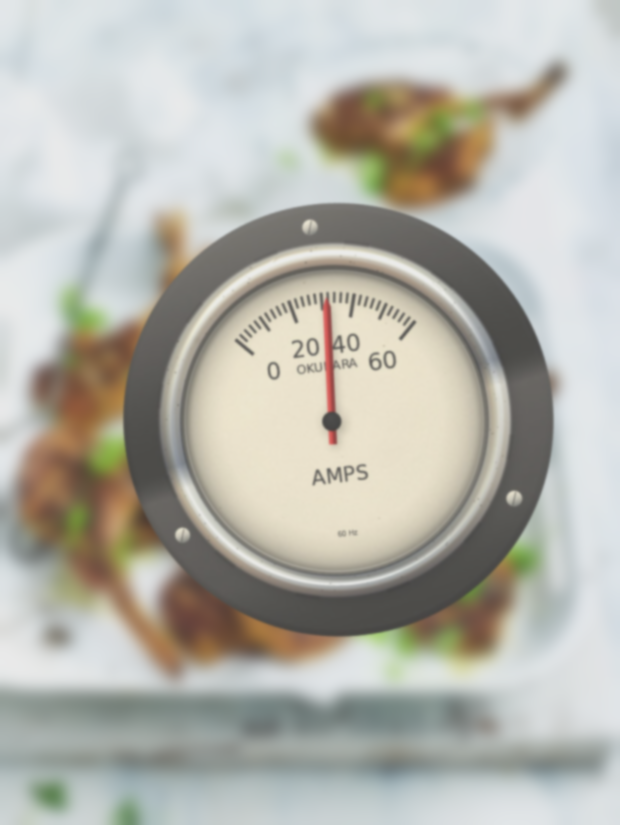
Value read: 32A
